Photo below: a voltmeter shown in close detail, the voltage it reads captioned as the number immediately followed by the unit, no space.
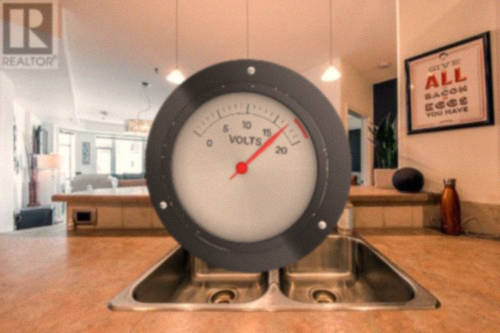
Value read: 17V
